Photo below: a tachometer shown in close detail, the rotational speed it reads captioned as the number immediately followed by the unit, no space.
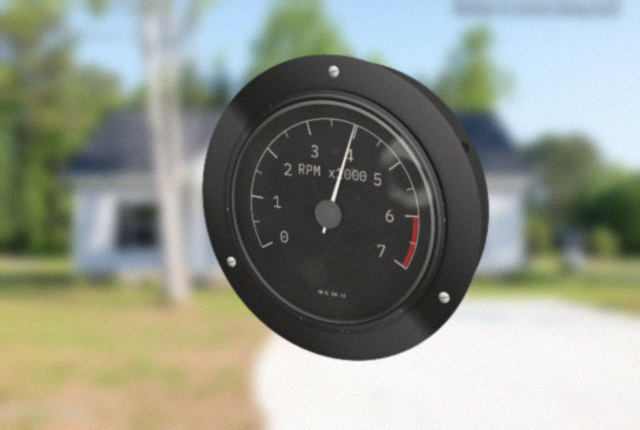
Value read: 4000rpm
